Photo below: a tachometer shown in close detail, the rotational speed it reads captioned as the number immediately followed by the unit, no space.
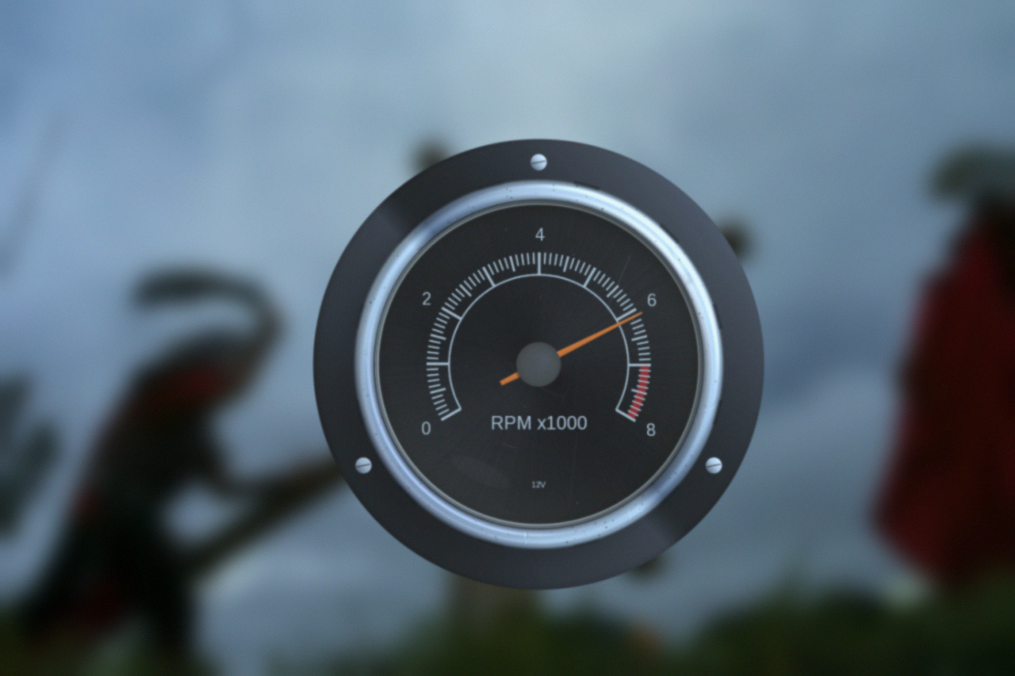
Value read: 6100rpm
